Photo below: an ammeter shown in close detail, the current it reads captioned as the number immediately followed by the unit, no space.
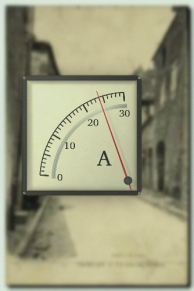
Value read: 24A
